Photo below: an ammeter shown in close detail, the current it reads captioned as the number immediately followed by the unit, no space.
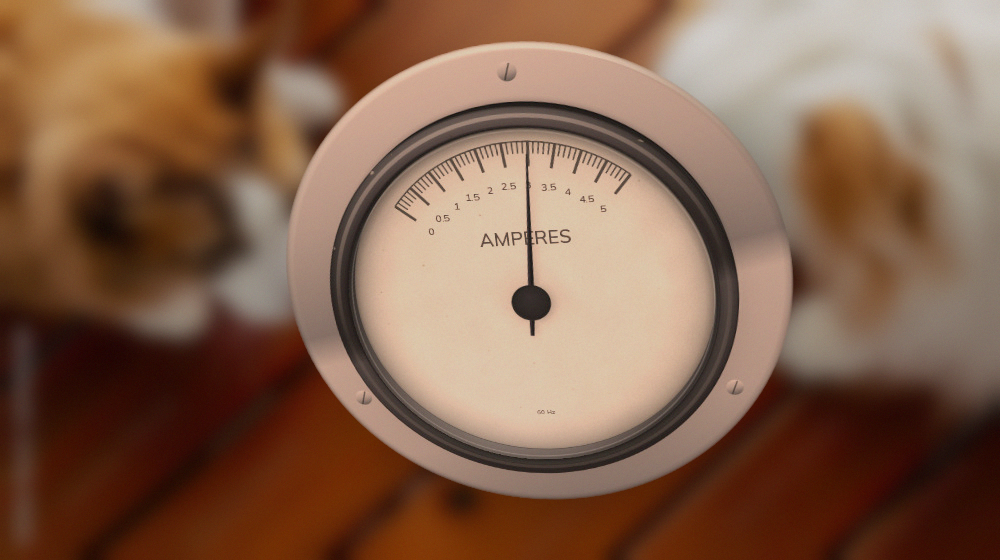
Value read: 3A
